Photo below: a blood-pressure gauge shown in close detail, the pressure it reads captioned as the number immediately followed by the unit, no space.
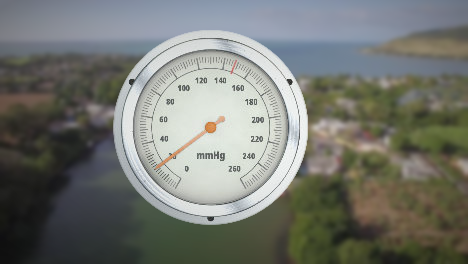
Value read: 20mmHg
